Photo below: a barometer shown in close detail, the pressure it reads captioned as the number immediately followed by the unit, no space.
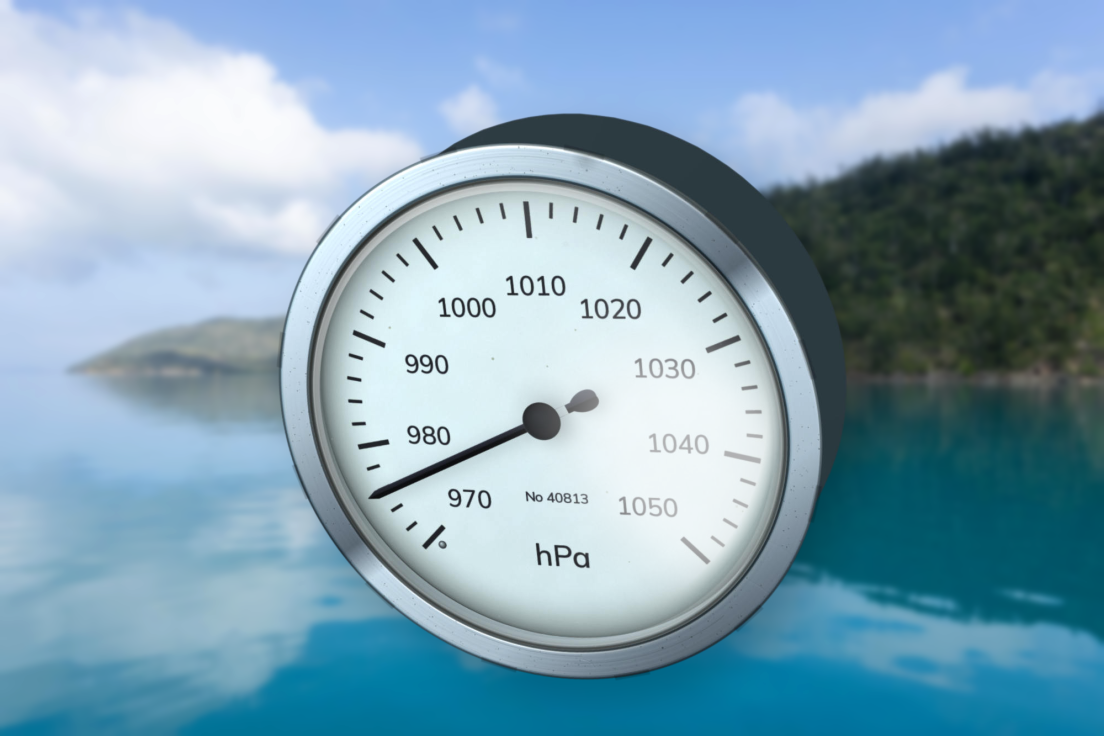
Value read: 976hPa
